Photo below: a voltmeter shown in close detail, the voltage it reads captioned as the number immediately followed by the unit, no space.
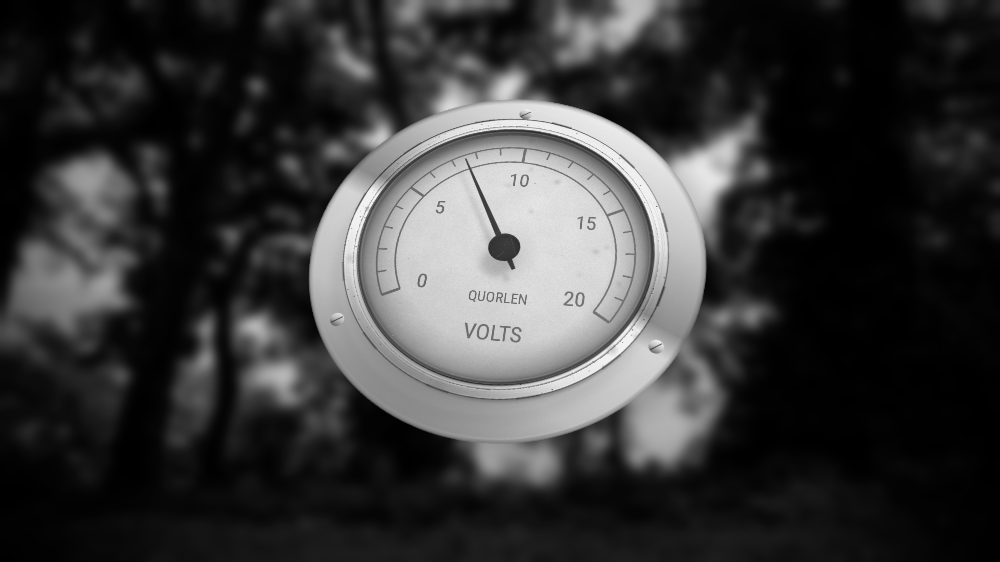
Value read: 7.5V
